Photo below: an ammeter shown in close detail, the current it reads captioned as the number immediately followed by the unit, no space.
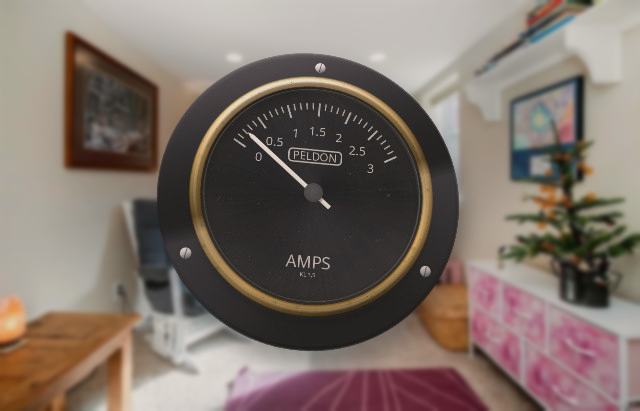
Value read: 0.2A
